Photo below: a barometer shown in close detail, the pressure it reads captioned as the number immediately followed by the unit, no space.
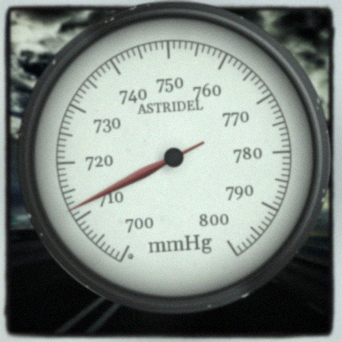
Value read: 712mmHg
